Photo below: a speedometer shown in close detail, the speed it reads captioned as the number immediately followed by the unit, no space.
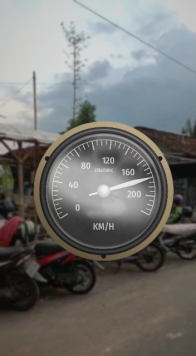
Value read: 180km/h
